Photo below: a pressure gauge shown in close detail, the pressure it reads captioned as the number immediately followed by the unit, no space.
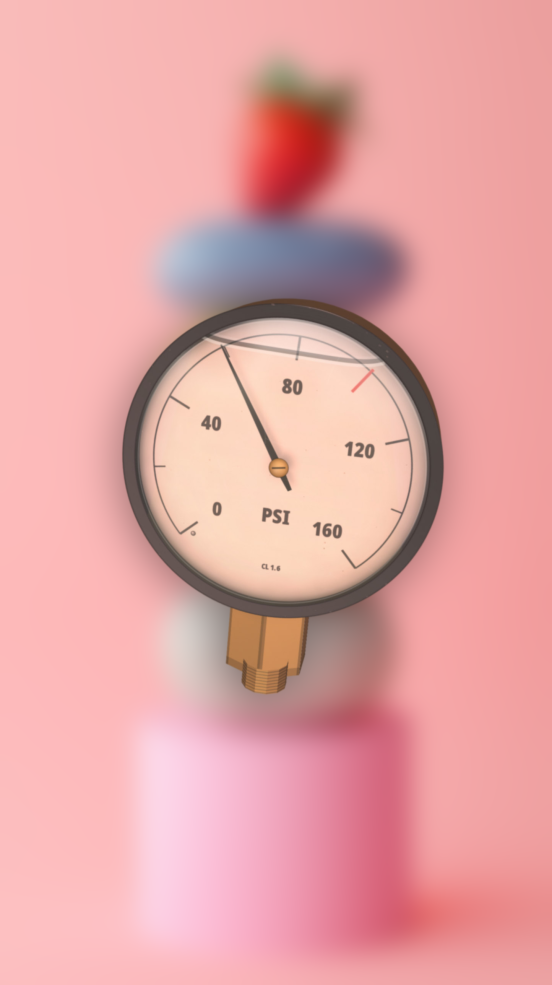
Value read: 60psi
